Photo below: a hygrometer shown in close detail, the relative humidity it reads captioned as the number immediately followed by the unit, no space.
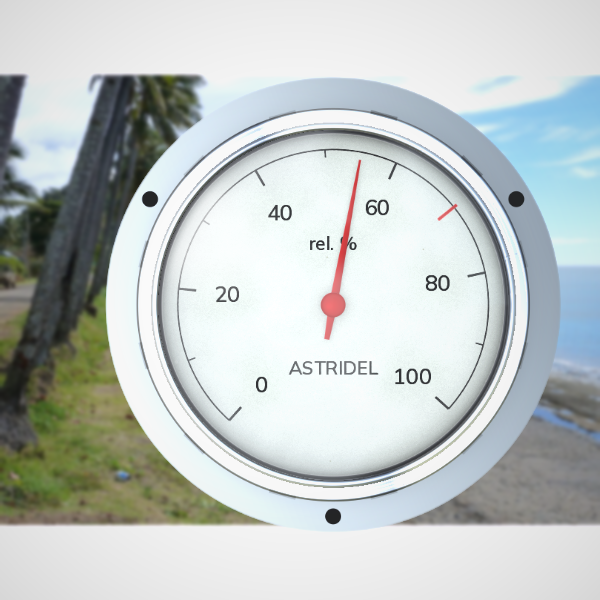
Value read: 55%
